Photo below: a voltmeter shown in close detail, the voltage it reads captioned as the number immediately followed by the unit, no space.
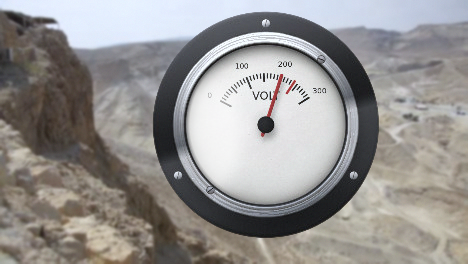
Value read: 200V
